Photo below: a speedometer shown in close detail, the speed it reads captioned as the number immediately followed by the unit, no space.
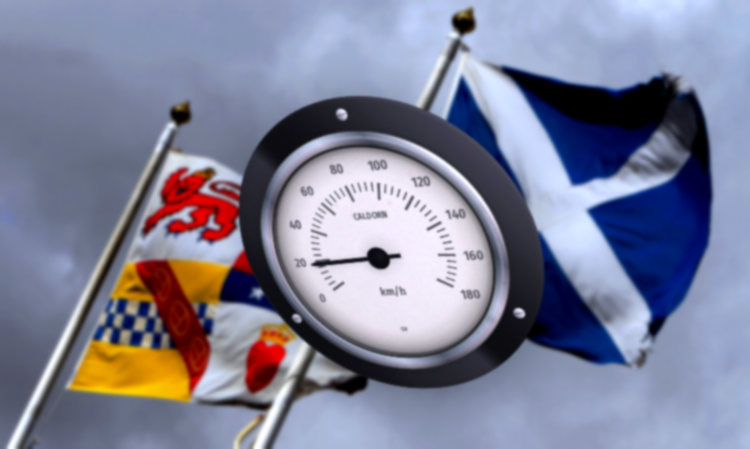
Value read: 20km/h
